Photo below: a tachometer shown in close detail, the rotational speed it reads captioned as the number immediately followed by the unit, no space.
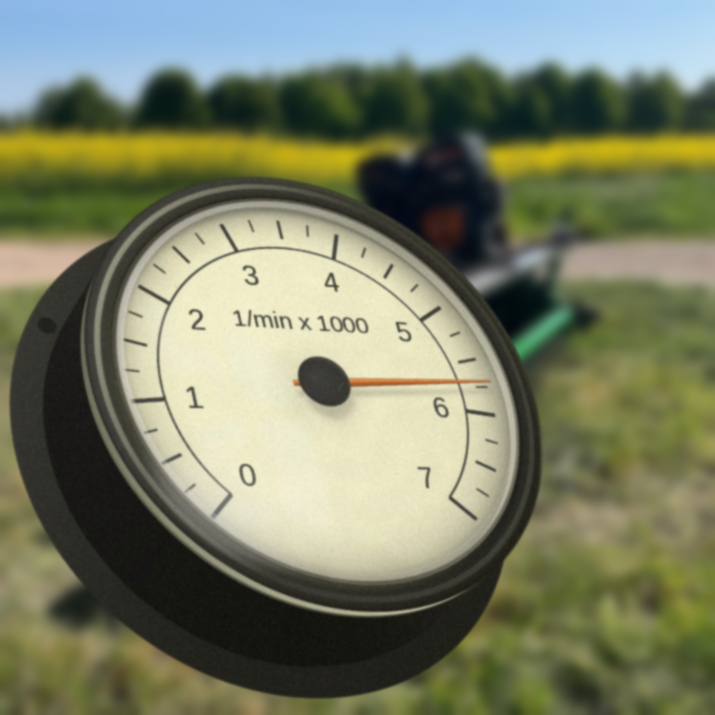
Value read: 5750rpm
